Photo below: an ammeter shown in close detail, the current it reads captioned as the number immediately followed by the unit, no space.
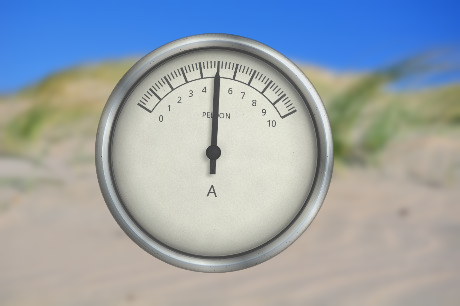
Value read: 5A
